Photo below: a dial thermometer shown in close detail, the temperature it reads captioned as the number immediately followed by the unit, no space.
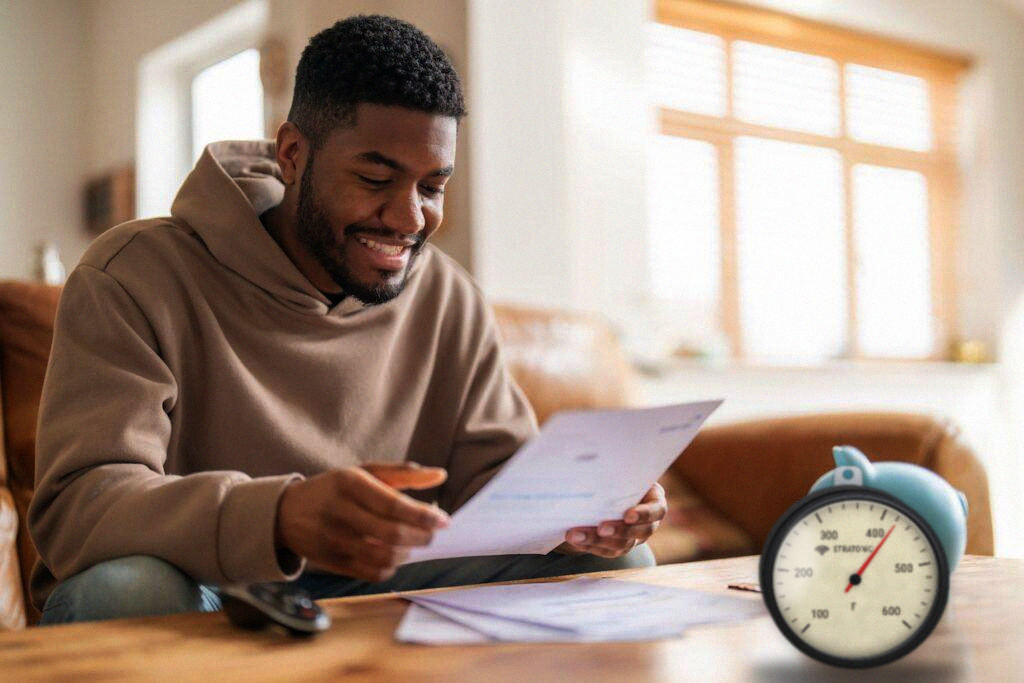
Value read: 420°F
